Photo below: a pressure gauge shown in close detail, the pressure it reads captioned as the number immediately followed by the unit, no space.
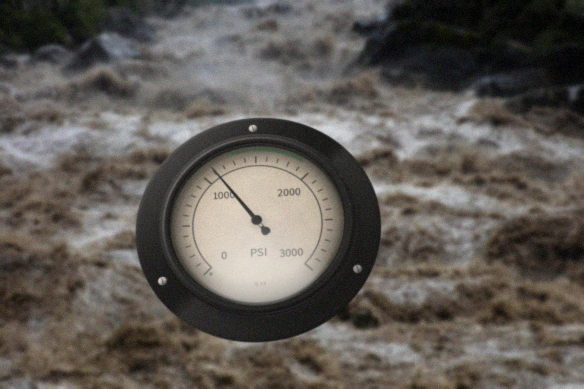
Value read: 1100psi
